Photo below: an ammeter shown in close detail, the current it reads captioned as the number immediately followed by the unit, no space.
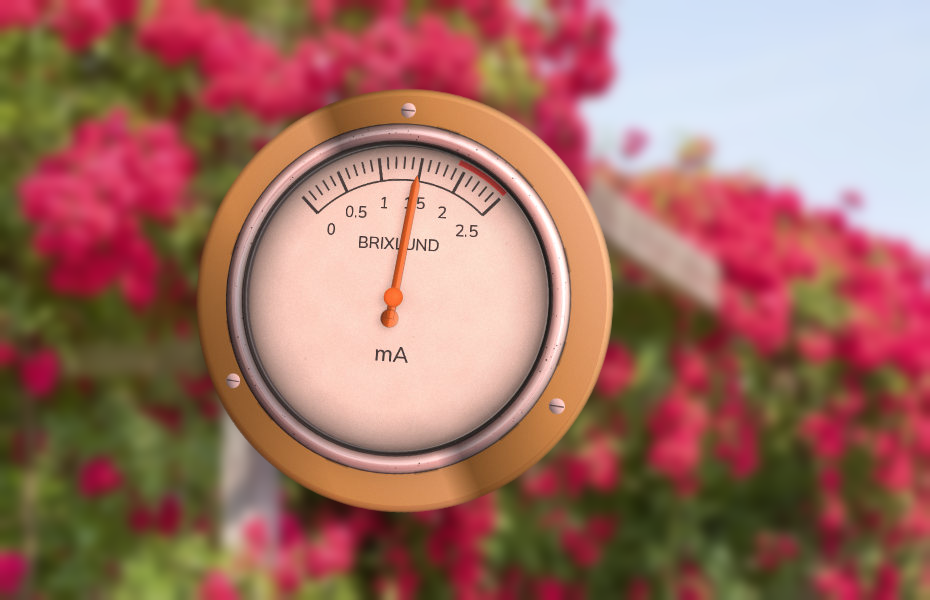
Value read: 1.5mA
